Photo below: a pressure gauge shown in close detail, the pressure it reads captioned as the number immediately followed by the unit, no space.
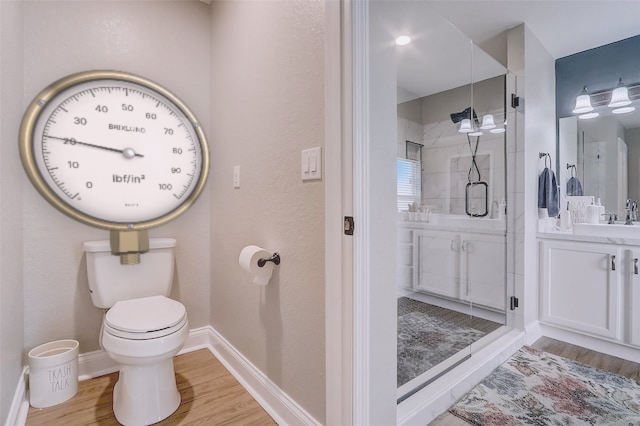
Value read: 20psi
